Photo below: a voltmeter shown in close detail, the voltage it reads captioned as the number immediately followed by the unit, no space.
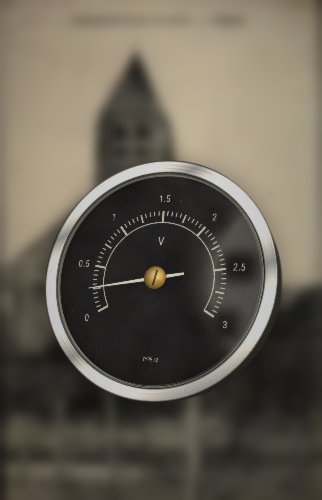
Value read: 0.25V
